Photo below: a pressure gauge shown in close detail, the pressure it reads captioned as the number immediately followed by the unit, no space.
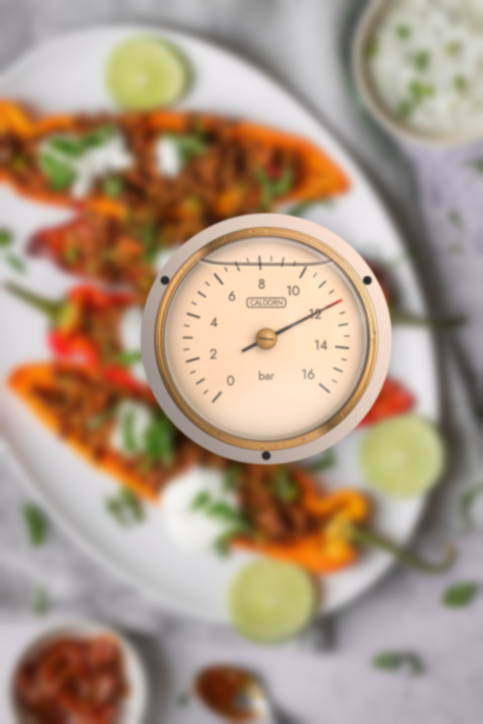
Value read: 12bar
